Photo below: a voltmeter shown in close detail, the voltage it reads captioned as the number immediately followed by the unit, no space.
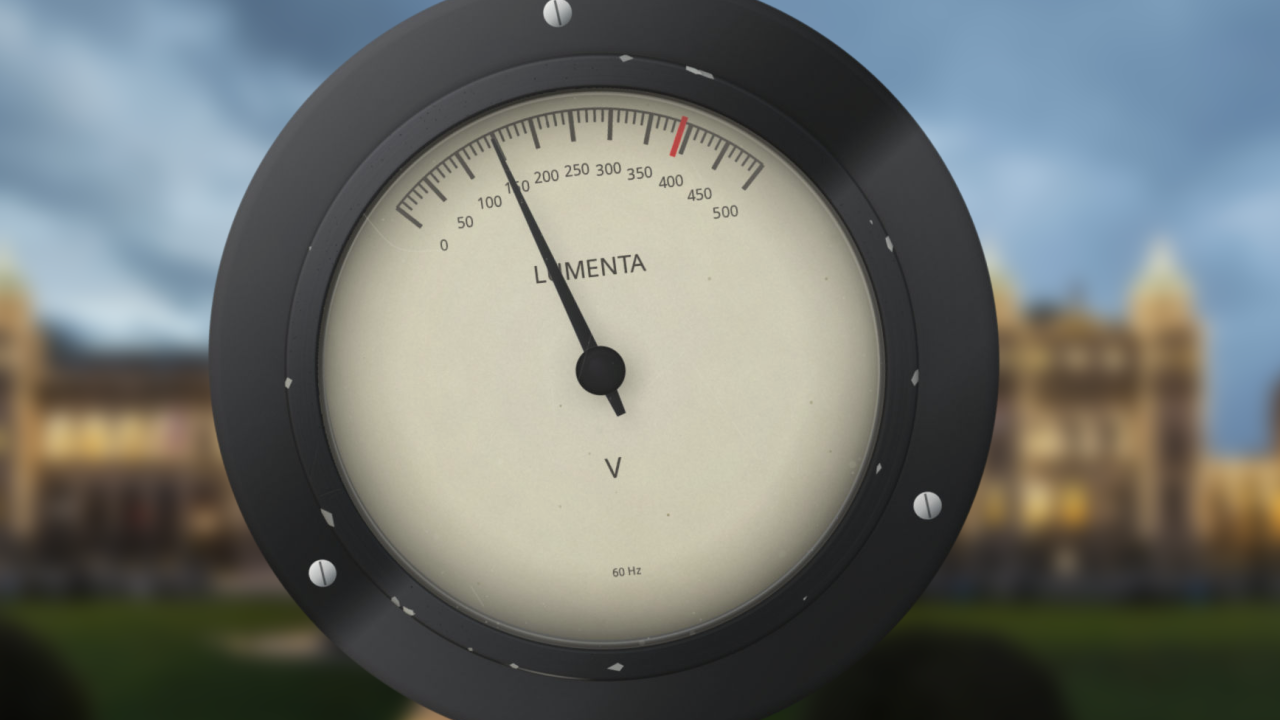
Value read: 150V
